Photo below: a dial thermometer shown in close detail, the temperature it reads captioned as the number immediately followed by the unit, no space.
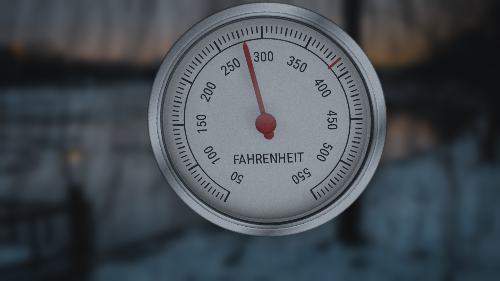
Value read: 280°F
